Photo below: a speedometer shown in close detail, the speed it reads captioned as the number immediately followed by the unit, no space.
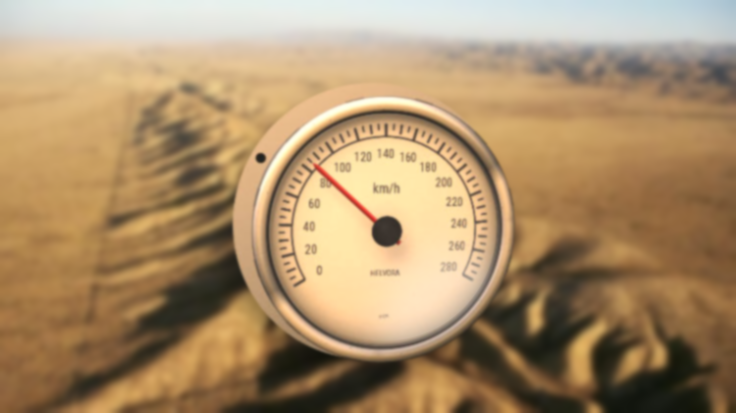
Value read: 85km/h
